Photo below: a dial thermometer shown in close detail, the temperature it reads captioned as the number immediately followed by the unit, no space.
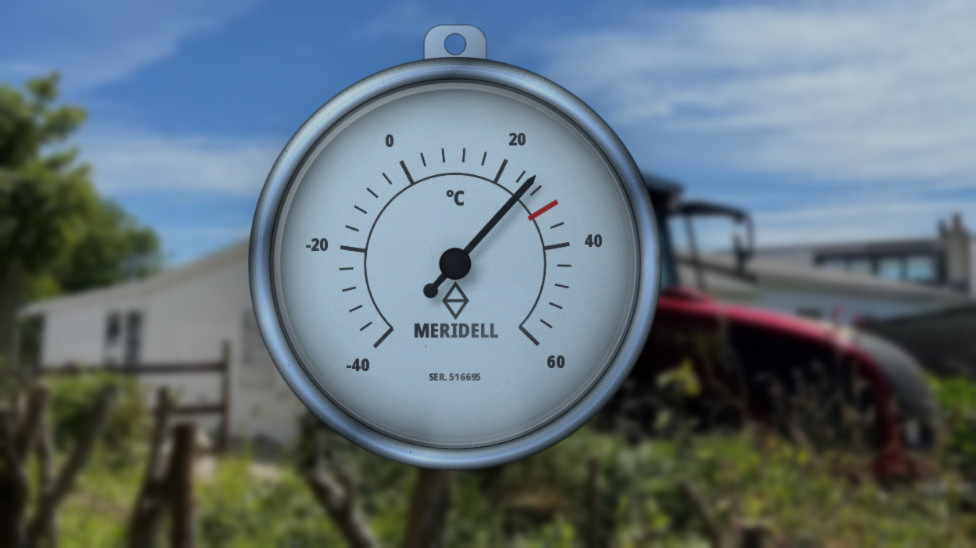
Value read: 26°C
